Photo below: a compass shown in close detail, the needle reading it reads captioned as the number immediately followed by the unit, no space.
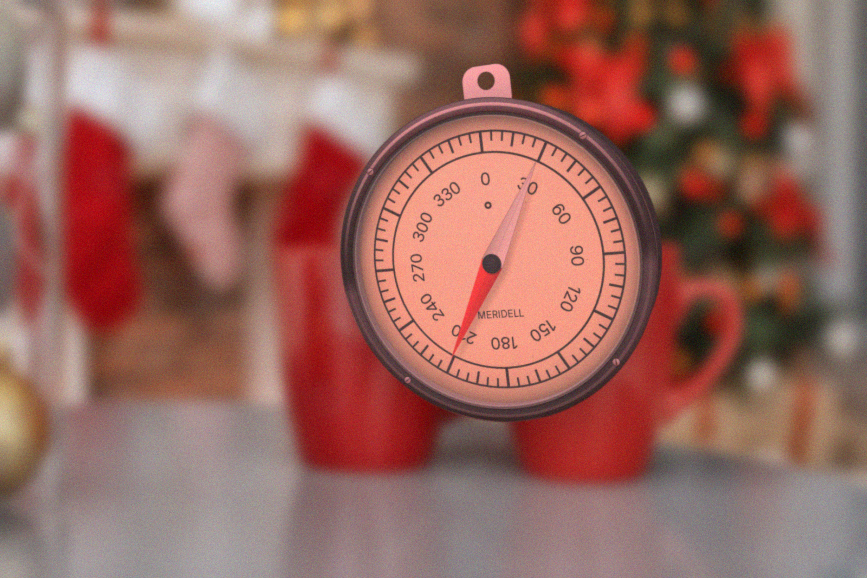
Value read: 210°
